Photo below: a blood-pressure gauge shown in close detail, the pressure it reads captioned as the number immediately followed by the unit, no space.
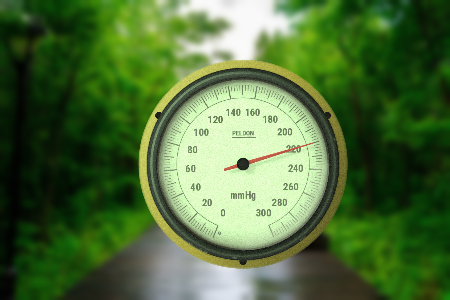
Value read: 220mmHg
